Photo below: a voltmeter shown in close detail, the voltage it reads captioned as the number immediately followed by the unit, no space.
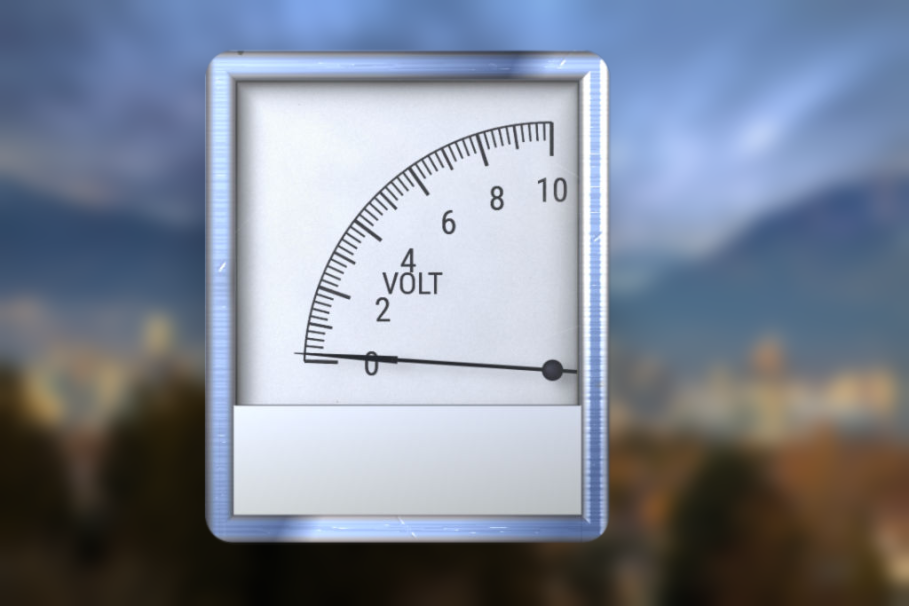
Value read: 0.2V
